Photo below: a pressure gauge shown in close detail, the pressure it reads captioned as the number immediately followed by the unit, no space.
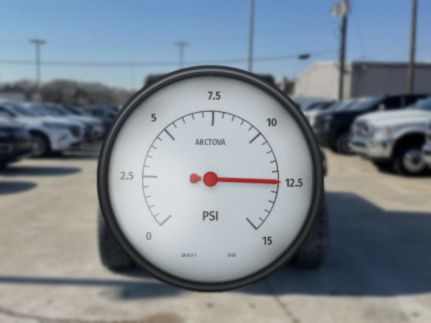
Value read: 12.5psi
